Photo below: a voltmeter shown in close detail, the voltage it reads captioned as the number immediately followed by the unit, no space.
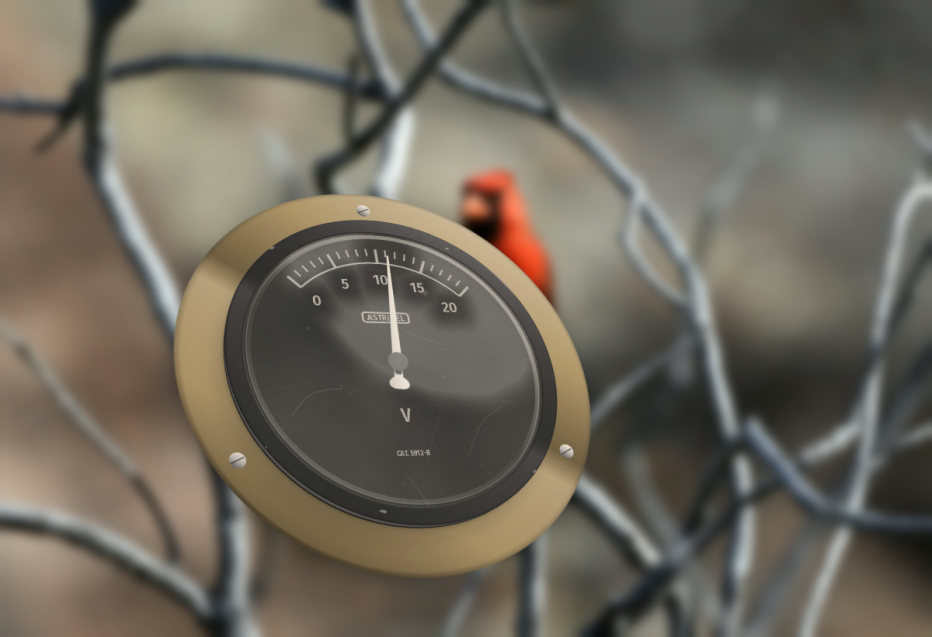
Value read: 11V
